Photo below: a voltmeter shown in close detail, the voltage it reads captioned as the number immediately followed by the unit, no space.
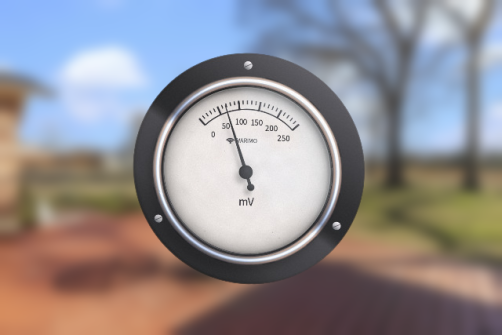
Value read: 70mV
